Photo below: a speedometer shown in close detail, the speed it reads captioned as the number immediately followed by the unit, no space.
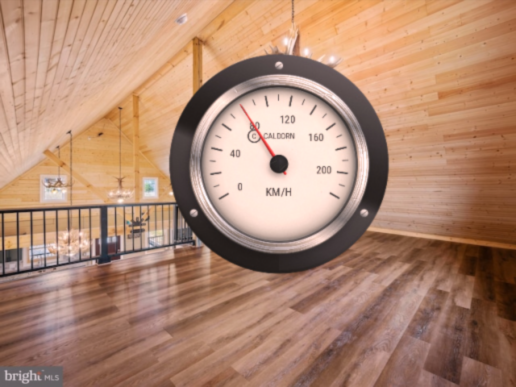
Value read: 80km/h
